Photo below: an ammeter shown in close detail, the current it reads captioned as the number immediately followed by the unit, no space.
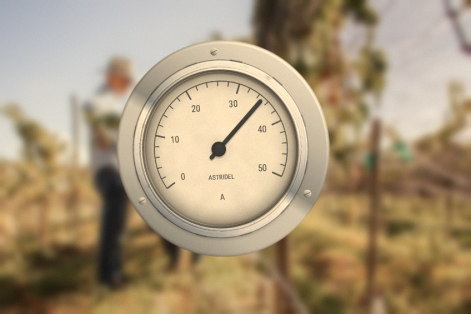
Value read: 35A
